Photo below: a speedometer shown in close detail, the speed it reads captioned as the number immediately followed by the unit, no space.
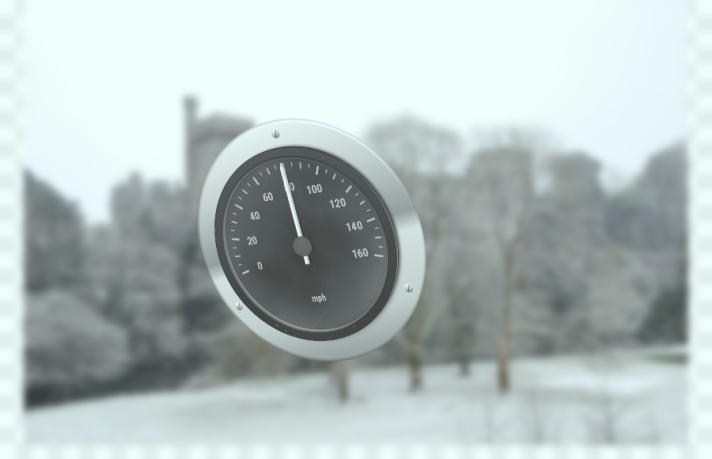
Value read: 80mph
